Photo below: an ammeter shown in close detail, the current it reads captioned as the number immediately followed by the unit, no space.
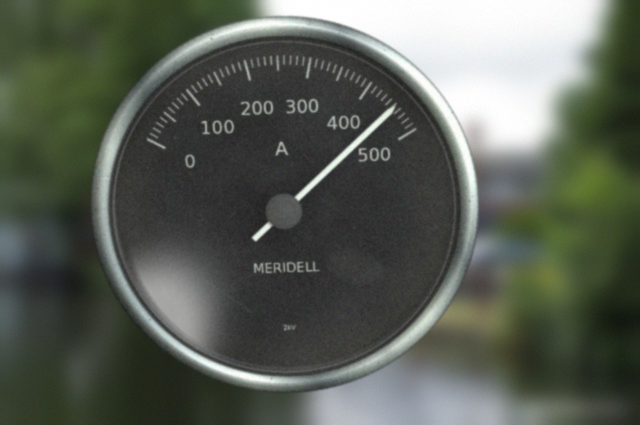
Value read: 450A
